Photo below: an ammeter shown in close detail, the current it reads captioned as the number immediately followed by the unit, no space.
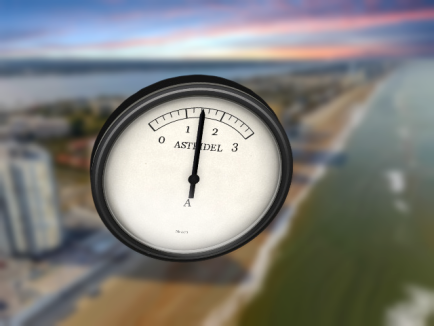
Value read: 1.4A
